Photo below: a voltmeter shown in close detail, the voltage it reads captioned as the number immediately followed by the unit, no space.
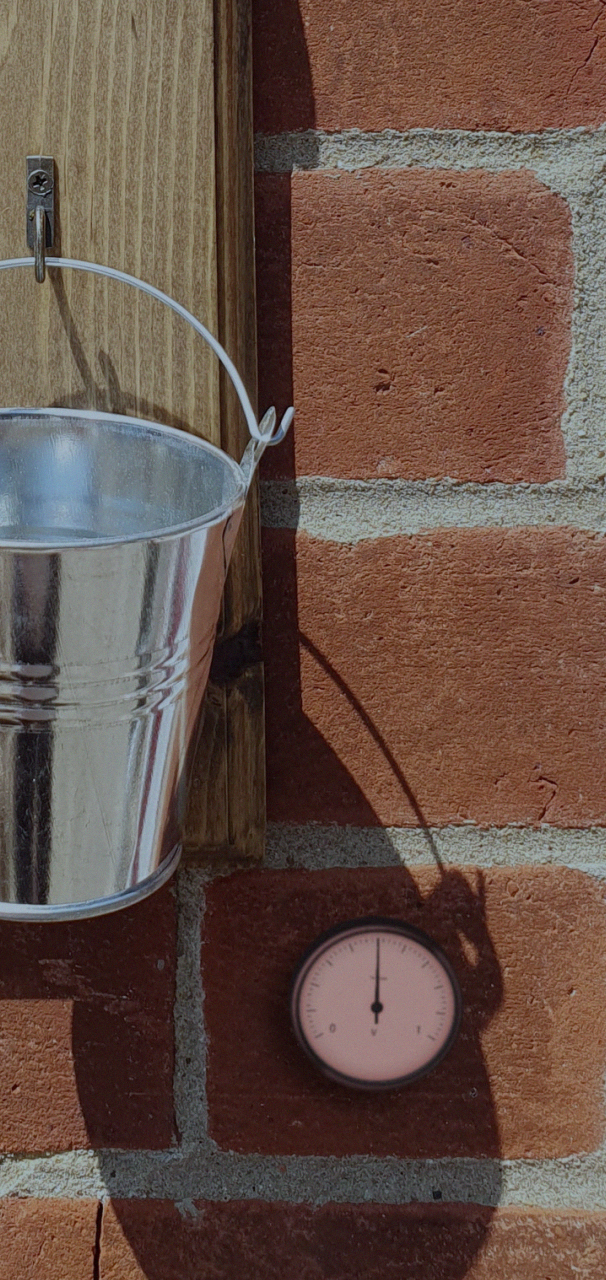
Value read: 0.5V
